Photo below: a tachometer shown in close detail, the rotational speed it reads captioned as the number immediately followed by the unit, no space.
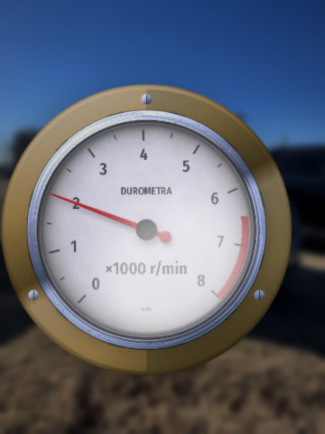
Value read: 2000rpm
